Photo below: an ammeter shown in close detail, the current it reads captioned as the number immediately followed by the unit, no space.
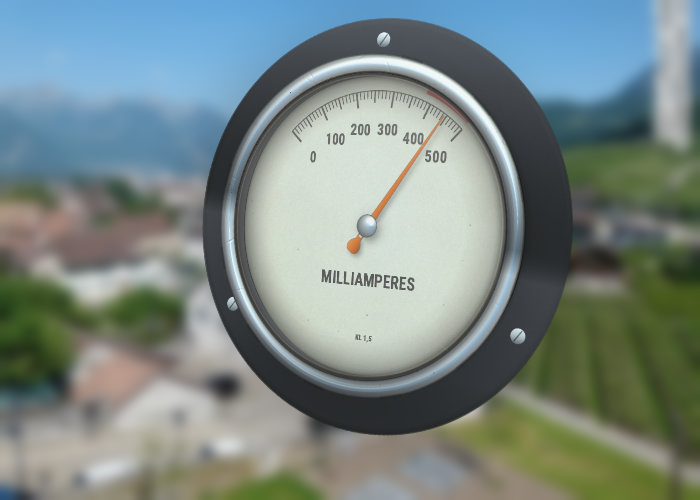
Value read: 450mA
